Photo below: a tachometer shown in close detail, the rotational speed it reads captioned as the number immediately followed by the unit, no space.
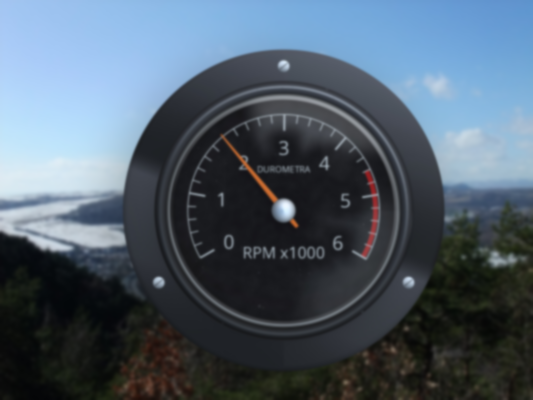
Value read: 2000rpm
